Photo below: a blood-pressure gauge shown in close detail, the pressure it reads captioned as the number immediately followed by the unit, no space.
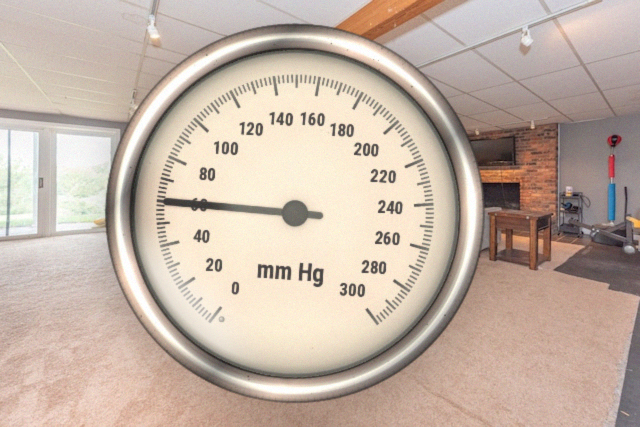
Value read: 60mmHg
